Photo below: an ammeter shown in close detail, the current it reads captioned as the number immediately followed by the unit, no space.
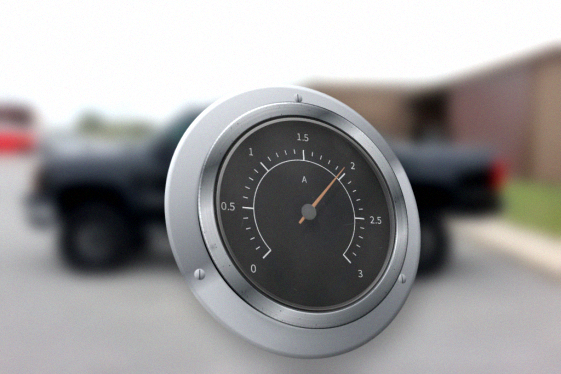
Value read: 1.95A
